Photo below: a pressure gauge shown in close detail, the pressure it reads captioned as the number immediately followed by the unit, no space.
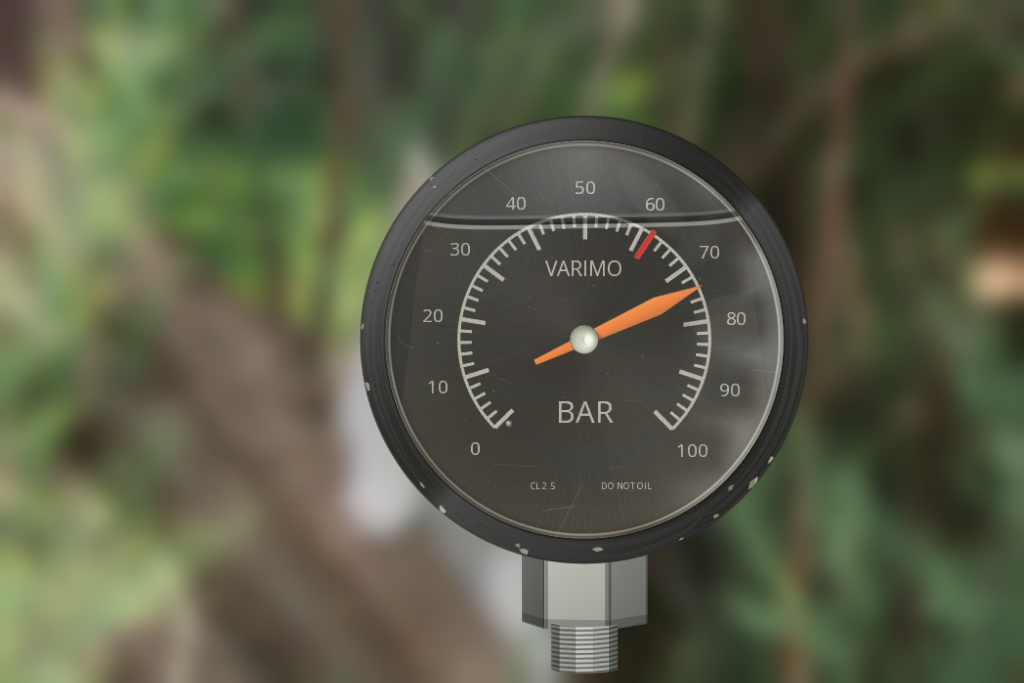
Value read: 74bar
